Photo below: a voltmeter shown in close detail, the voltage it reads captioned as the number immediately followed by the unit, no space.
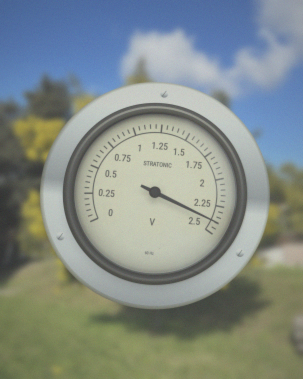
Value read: 2.4V
